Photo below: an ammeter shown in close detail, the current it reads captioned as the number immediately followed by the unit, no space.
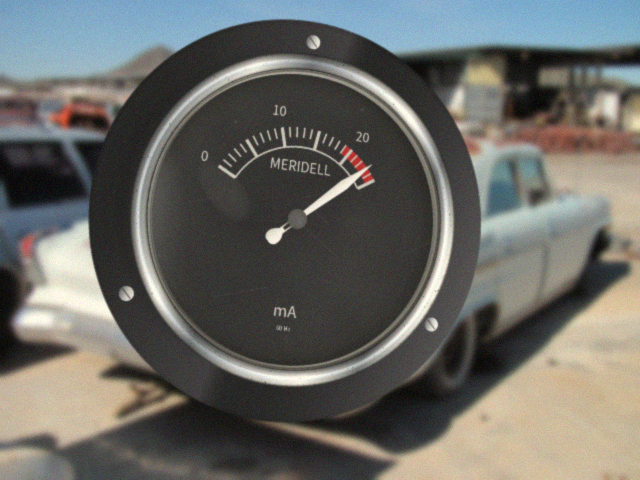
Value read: 23mA
